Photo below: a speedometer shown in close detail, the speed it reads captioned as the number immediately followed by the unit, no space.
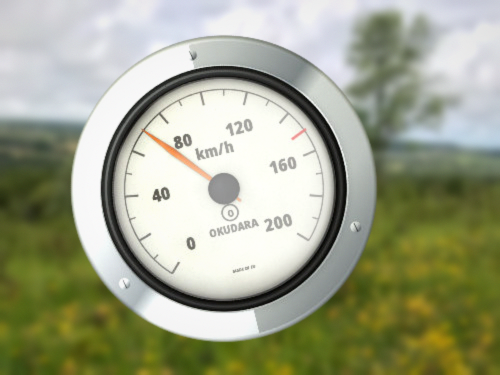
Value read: 70km/h
